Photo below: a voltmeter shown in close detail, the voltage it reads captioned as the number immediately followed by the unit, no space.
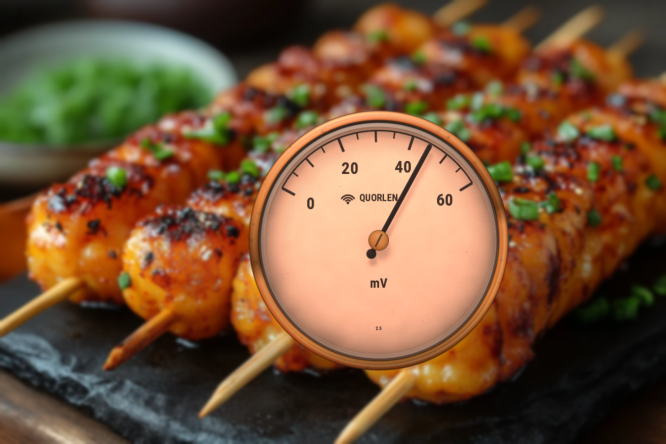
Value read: 45mV
